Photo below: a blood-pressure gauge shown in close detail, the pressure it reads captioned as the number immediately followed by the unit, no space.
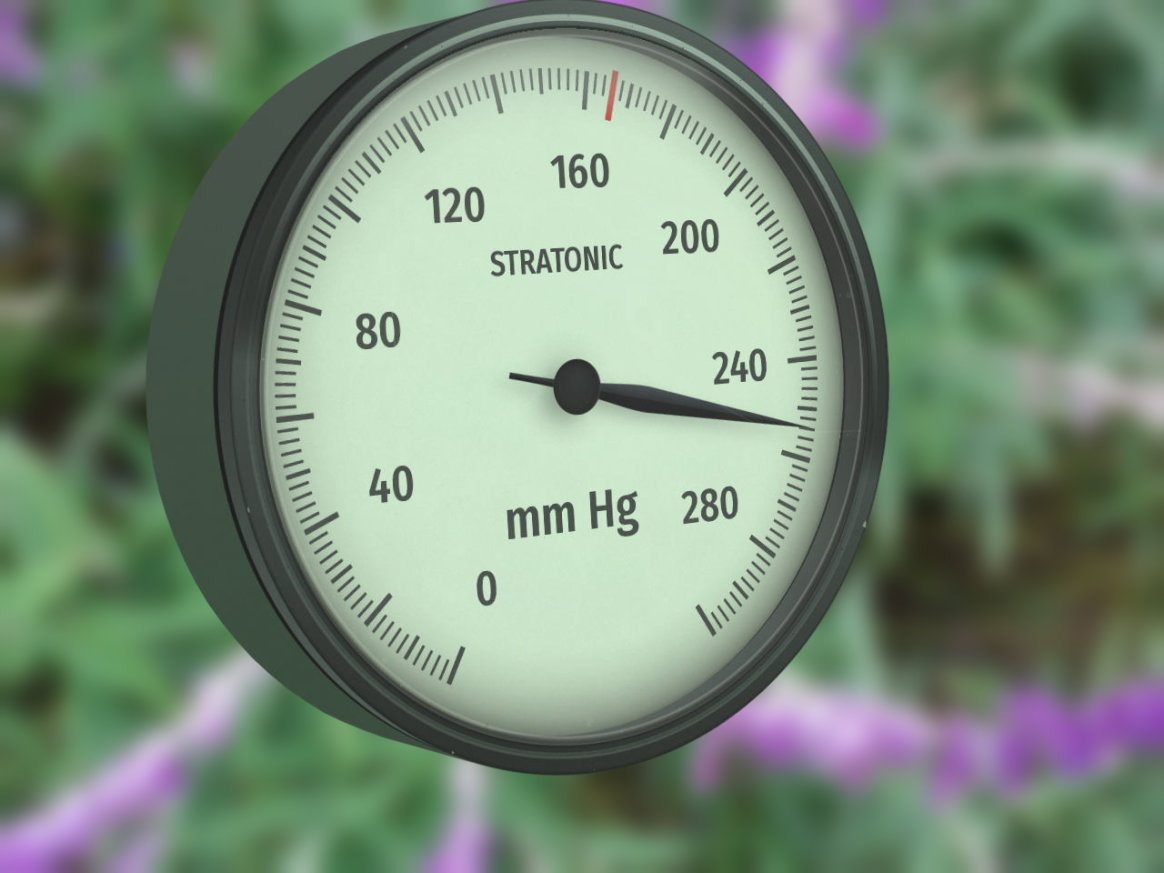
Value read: 254mmHg
